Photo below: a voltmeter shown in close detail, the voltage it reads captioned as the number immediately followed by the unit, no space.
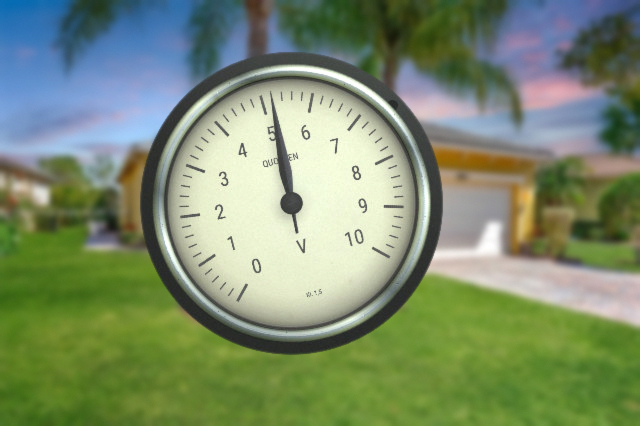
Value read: 5.2V
